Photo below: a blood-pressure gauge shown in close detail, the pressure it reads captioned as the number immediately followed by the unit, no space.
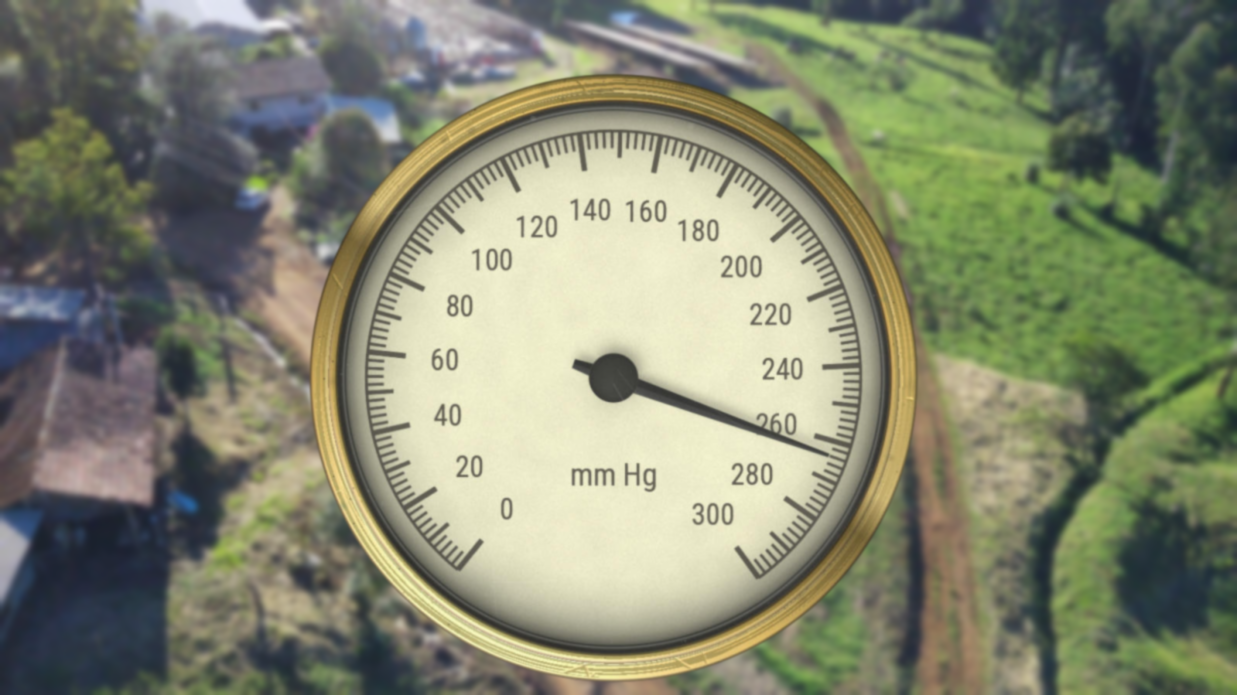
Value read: 264mmHg
